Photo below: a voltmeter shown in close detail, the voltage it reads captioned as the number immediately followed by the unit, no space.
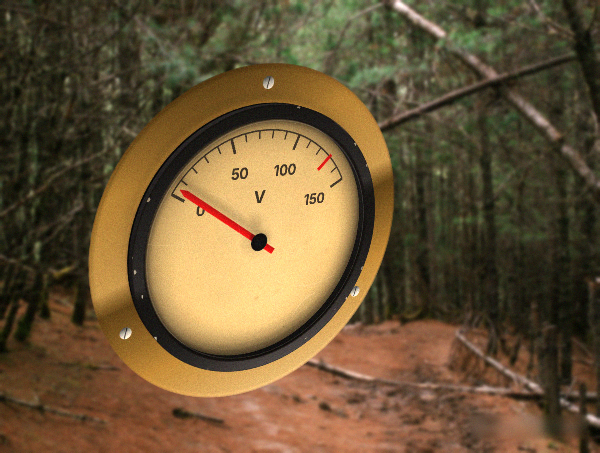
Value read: 5V
